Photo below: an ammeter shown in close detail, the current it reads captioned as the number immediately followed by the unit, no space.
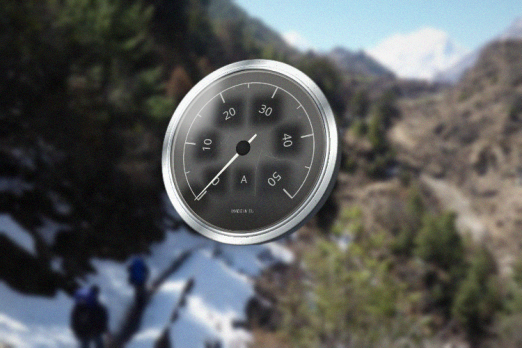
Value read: 0A
